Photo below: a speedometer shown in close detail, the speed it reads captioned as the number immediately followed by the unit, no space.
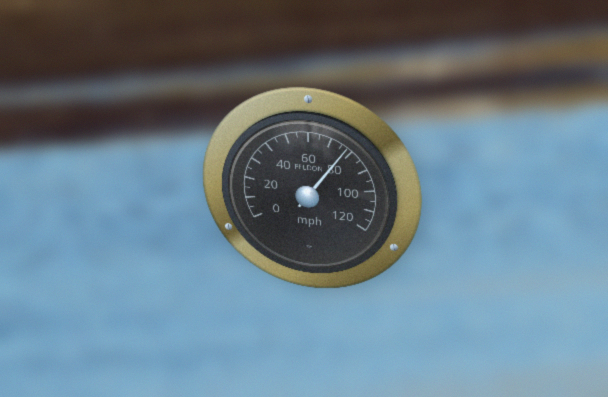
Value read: 77.5mph
